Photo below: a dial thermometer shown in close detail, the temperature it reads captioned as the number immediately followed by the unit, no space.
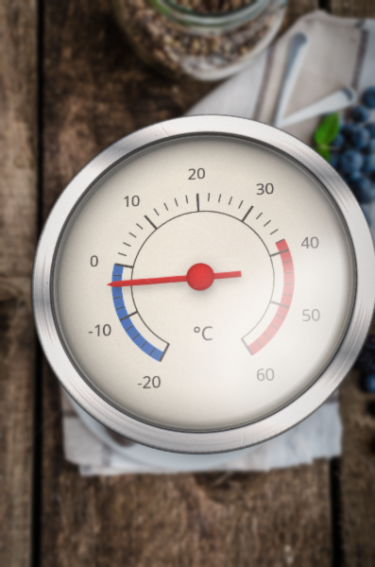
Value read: -4°C
